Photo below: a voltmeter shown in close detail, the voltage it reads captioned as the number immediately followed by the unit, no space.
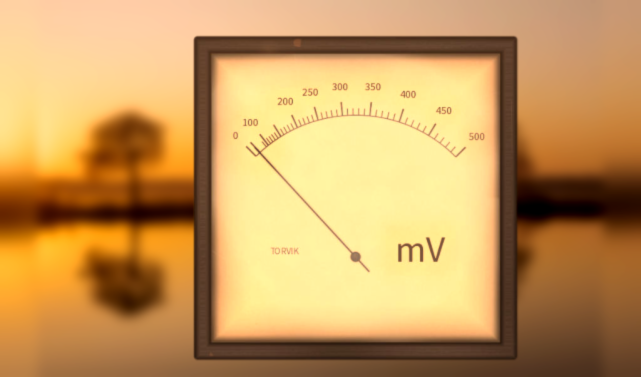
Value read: 50mV
